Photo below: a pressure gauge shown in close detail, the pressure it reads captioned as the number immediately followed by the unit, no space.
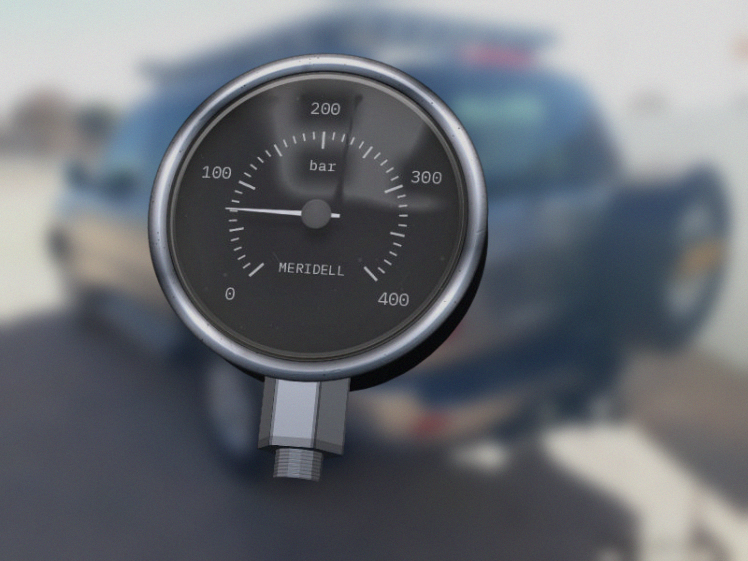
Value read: 70bar
